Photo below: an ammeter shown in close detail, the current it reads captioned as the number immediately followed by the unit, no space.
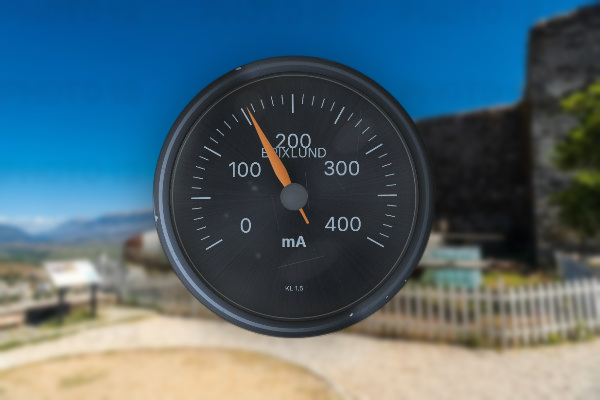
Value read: 155mA
